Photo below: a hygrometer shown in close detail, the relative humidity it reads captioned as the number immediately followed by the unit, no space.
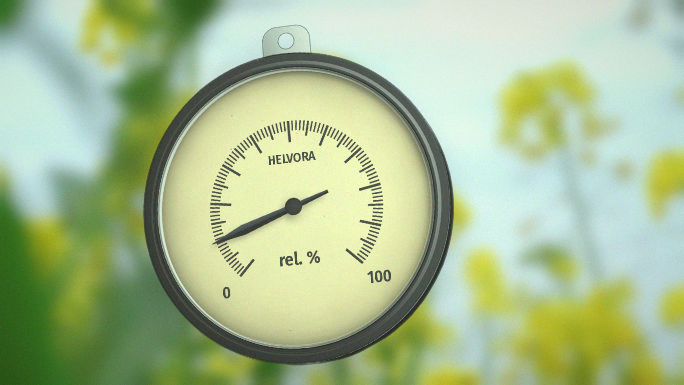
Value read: 10%
